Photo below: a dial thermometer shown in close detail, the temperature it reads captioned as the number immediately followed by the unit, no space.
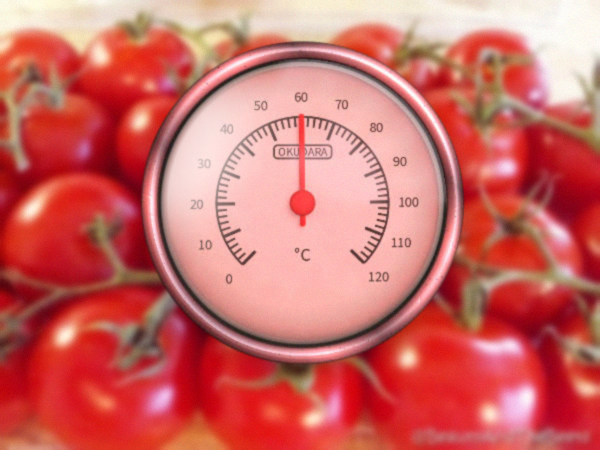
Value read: 60°C
